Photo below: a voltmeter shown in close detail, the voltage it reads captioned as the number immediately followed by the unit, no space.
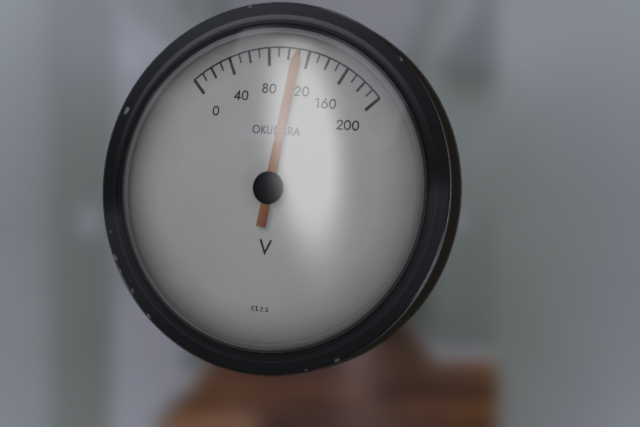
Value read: 110V
